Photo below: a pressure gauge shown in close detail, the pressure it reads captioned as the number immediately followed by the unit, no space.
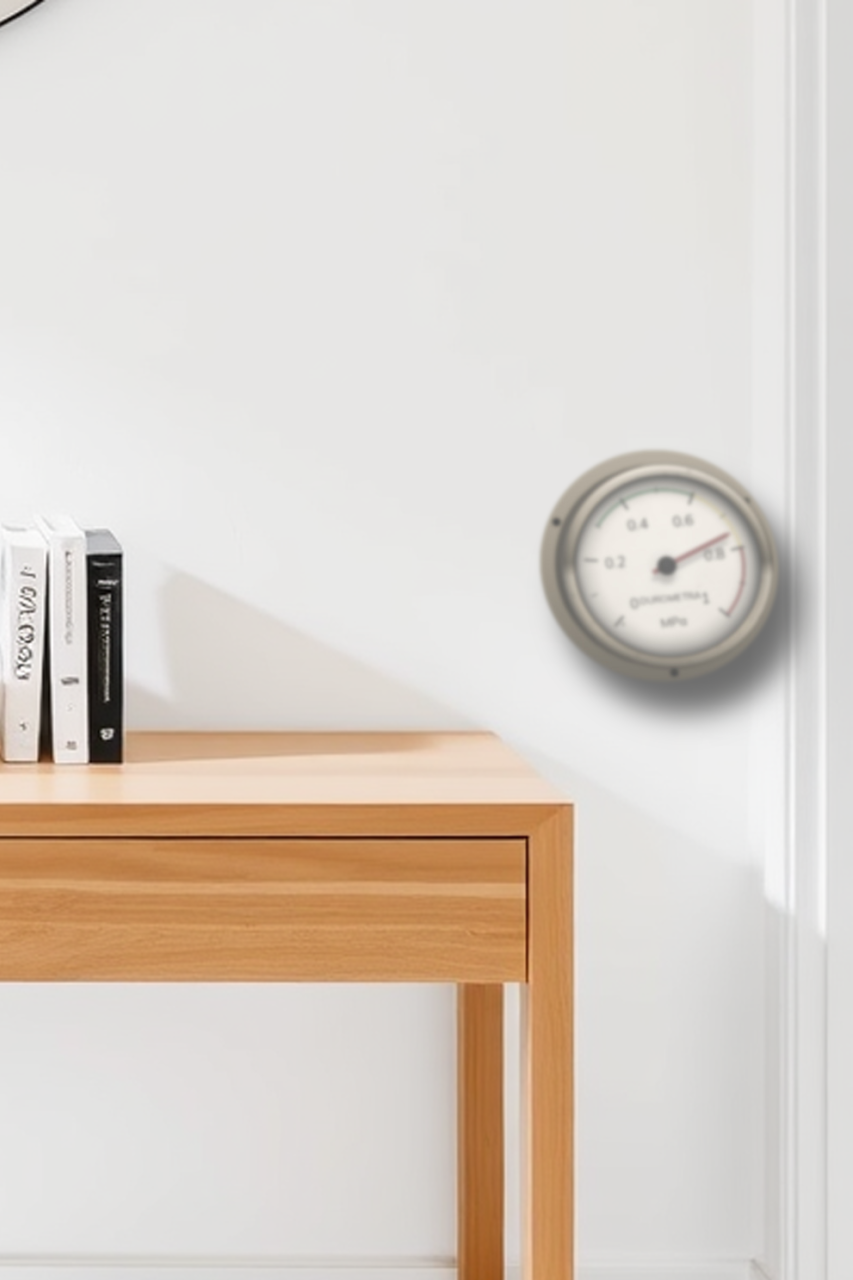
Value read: 0.75MPa
